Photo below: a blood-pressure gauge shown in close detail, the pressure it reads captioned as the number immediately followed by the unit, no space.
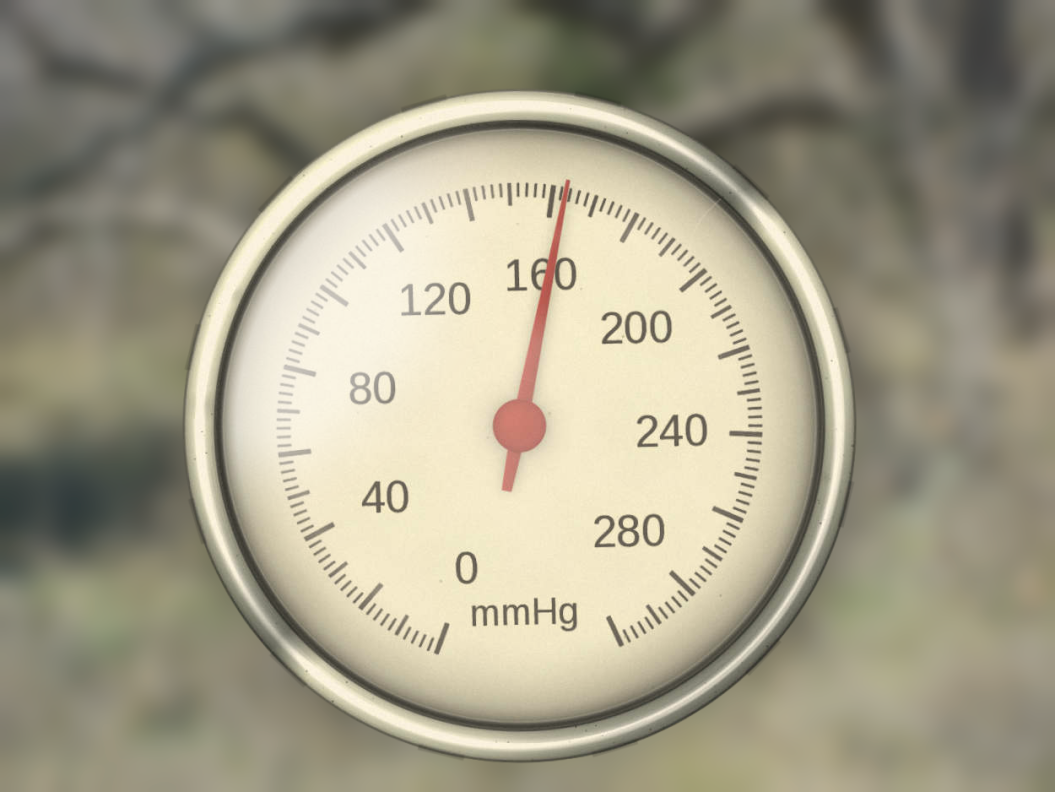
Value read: 163mmHg
